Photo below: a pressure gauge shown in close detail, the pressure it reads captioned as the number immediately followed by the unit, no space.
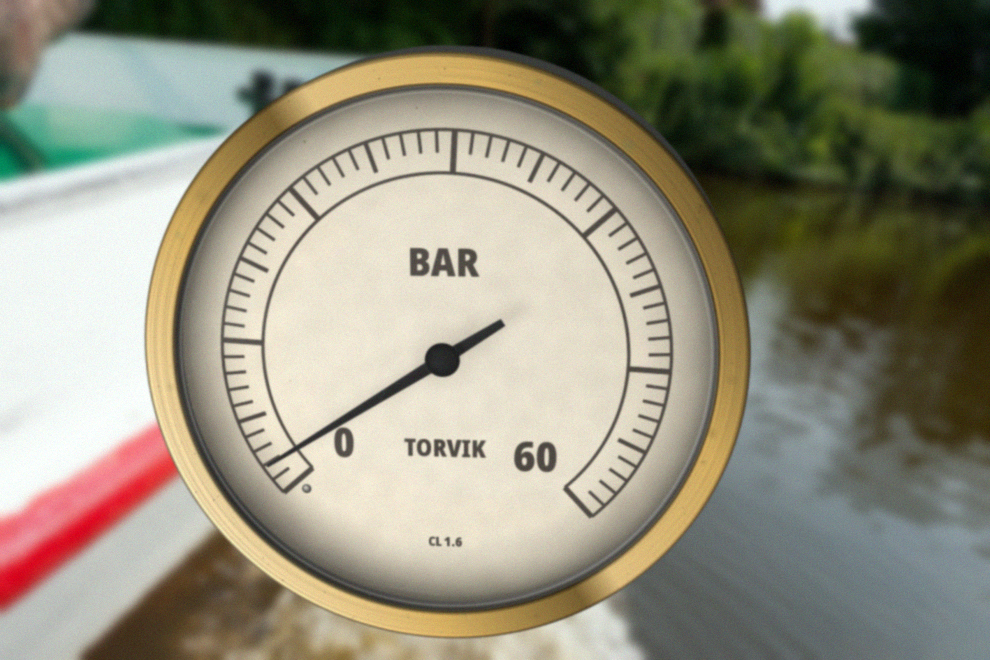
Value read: 2bar
